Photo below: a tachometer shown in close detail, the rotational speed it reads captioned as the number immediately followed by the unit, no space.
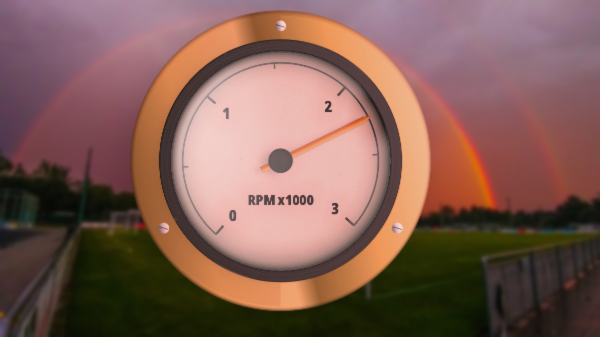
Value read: 2250rpm
